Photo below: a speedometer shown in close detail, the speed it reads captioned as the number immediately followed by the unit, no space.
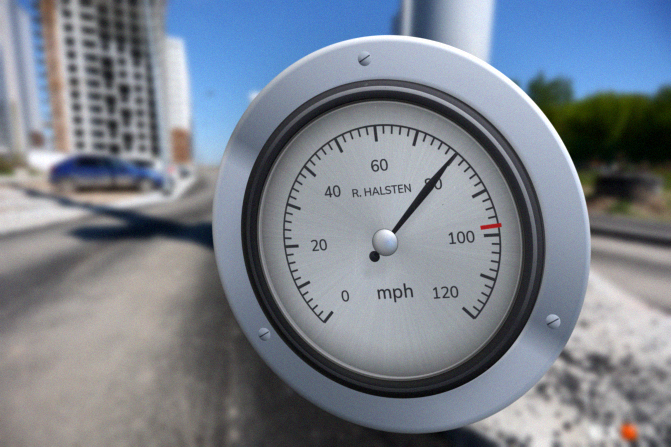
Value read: 80mph
